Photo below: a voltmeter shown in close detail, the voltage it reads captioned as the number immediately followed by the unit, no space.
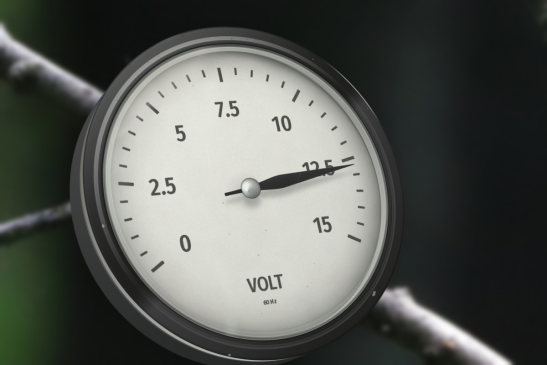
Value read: 12.75V
